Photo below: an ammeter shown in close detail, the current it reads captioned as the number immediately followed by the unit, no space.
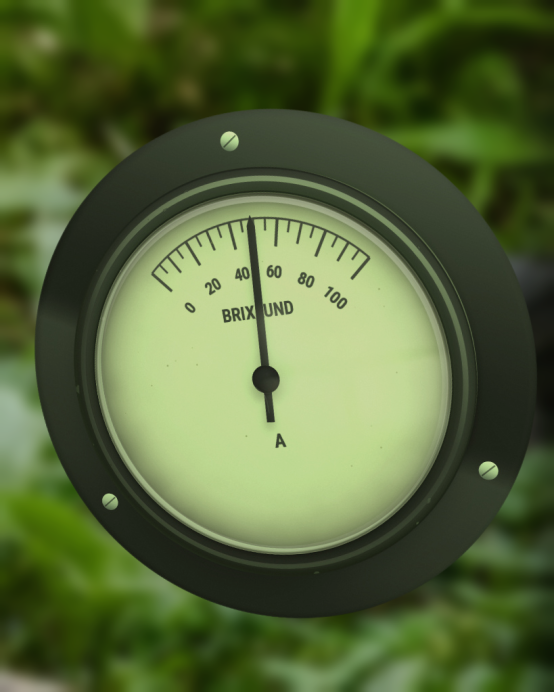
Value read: 50A
